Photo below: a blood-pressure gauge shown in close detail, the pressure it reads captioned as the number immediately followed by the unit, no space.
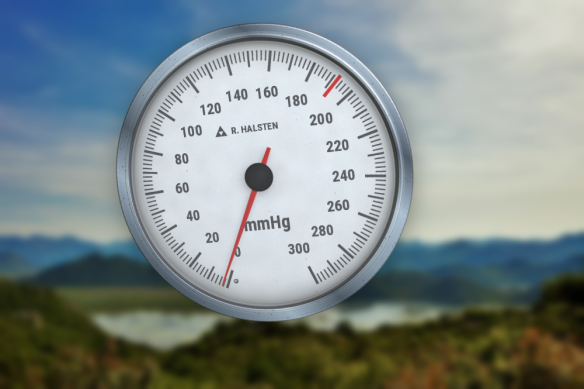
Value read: 2mmHg
